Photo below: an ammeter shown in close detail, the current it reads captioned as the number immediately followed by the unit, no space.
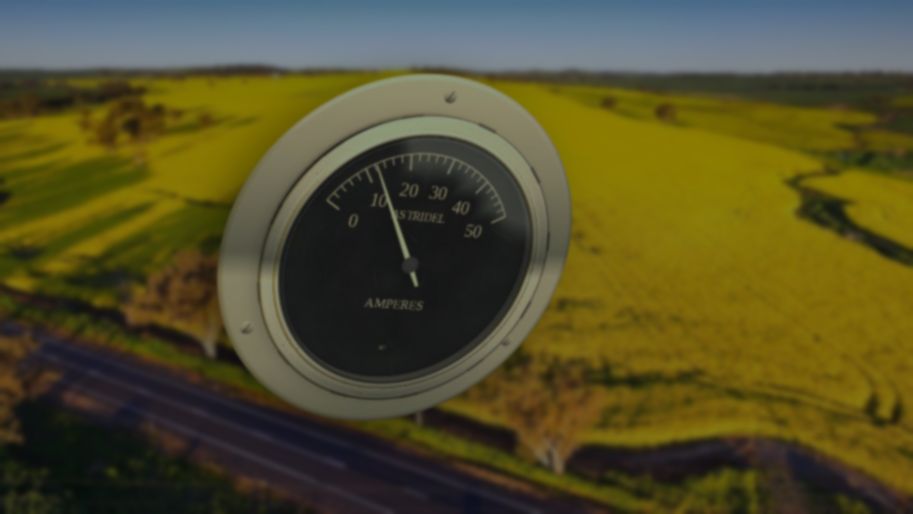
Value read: 12A
